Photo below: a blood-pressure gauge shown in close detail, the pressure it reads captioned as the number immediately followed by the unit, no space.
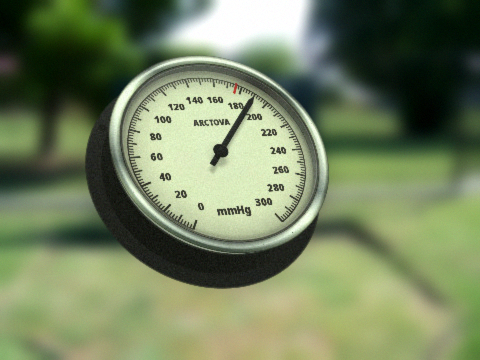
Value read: 190mmHg
